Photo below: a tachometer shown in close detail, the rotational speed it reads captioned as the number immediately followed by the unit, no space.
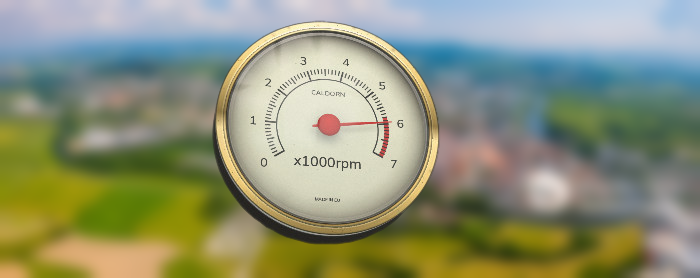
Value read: 6000rpm
